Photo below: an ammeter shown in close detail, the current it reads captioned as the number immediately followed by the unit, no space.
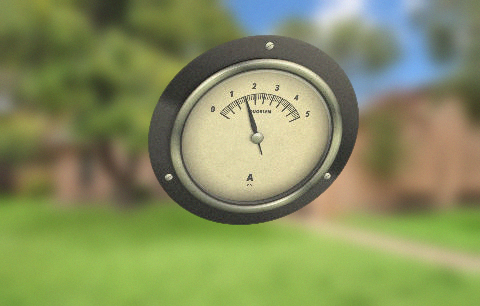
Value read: 1.5A
